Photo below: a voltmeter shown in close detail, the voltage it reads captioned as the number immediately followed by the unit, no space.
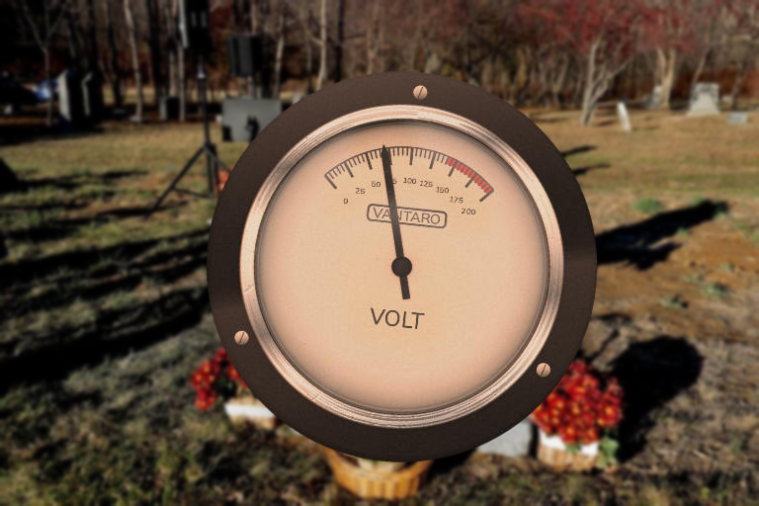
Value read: 70V
